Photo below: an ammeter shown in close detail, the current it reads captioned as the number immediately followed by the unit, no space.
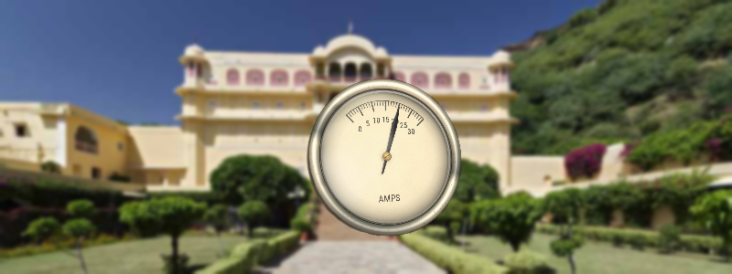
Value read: 20A
